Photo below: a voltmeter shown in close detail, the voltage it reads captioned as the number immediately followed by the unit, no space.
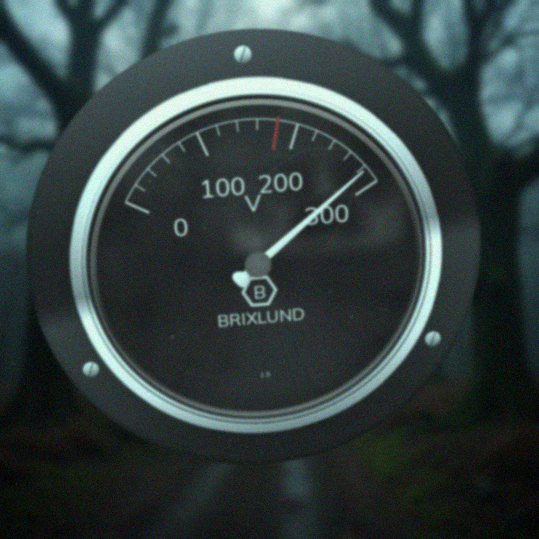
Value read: 280V
